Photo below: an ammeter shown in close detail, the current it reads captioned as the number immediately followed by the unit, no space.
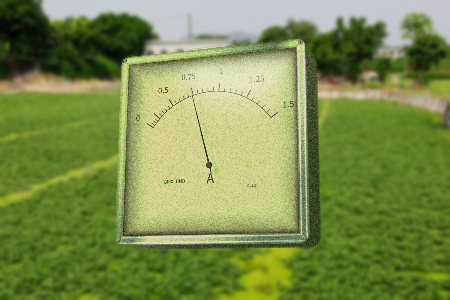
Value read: 0.75A
